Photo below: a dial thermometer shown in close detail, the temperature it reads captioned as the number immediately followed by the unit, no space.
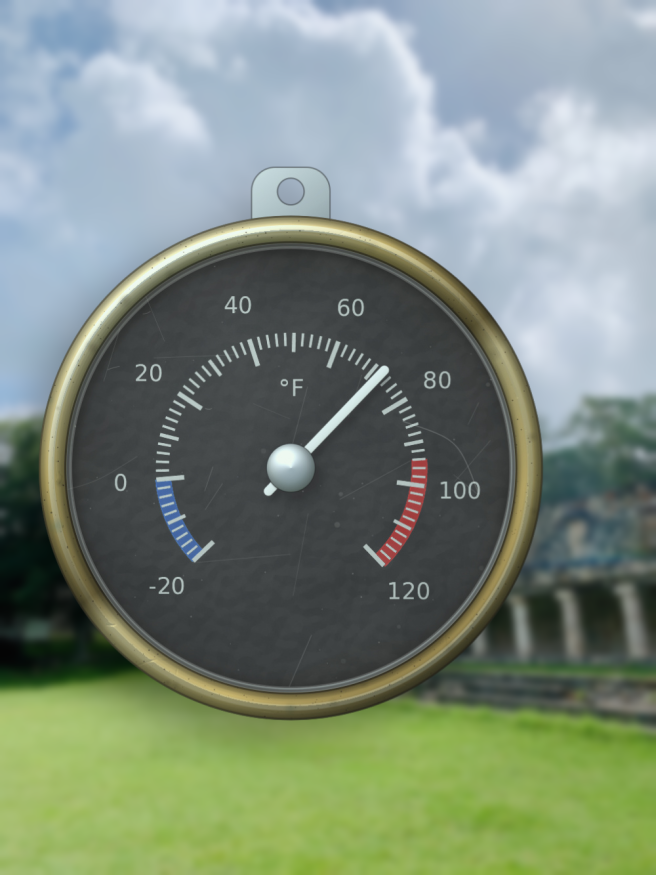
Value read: 72°F
